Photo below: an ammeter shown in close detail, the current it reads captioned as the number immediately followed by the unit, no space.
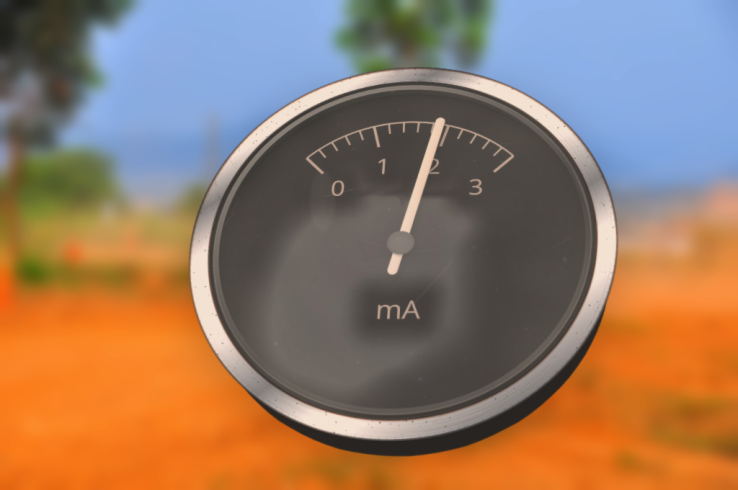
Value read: 1.9mA
